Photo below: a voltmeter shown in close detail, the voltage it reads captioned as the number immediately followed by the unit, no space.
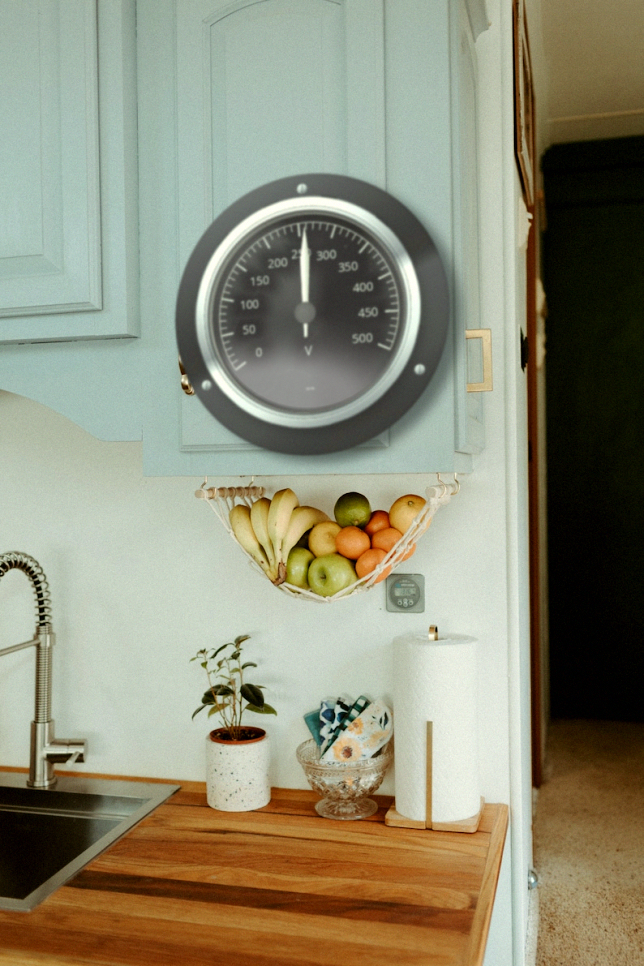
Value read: 260V
